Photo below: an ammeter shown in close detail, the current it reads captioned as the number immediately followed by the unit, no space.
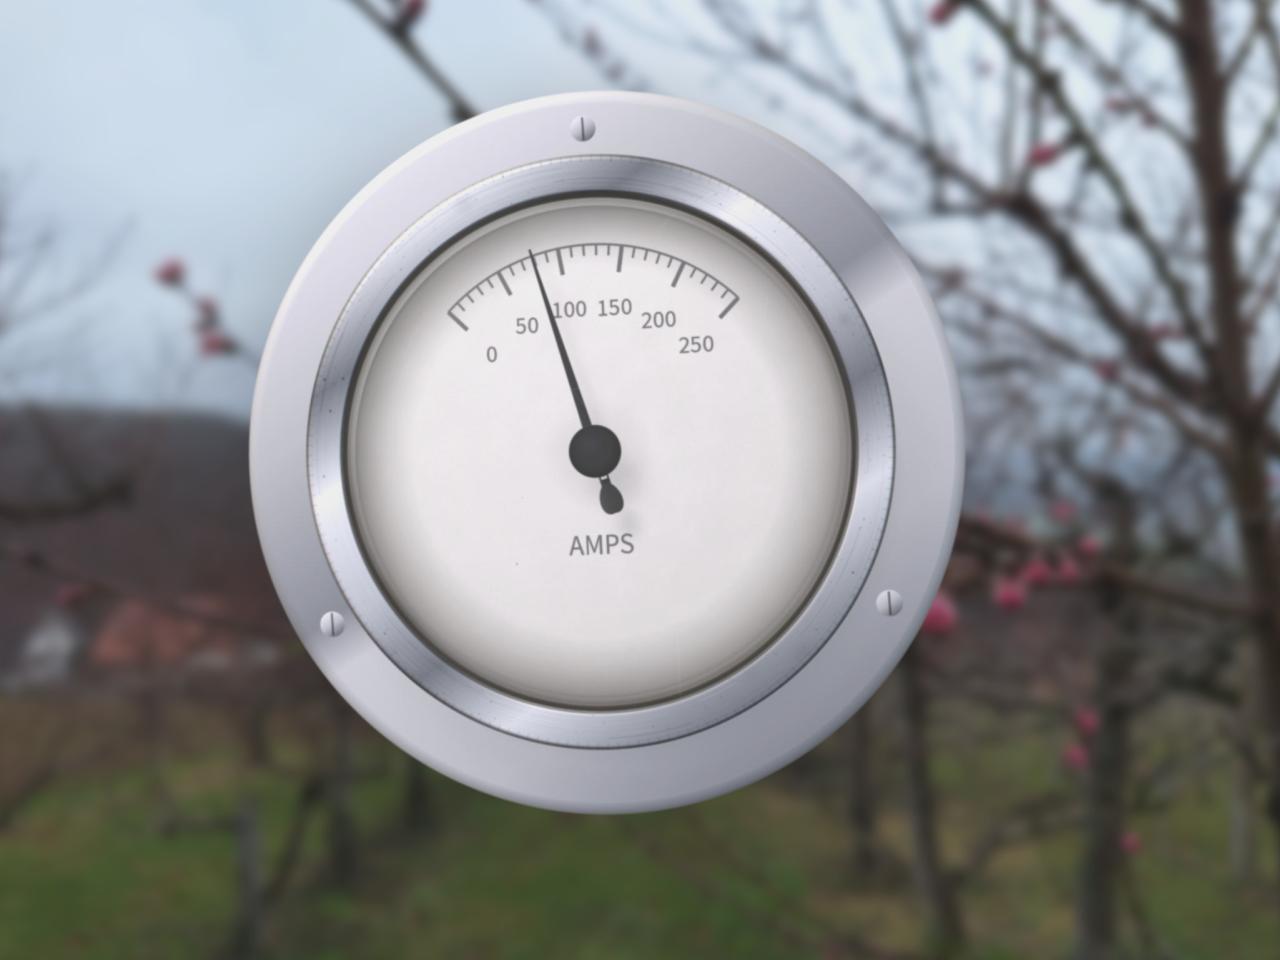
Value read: 80A
